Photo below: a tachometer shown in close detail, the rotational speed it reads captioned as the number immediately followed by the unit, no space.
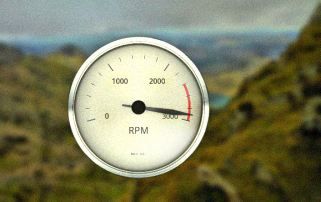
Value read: 2900rpm
